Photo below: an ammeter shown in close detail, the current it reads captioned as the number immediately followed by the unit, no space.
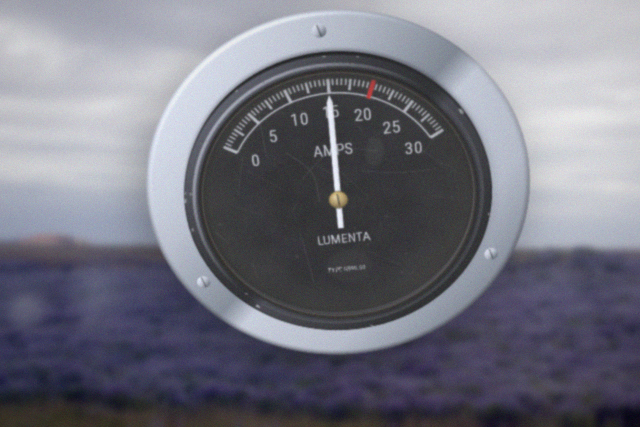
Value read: 15A
